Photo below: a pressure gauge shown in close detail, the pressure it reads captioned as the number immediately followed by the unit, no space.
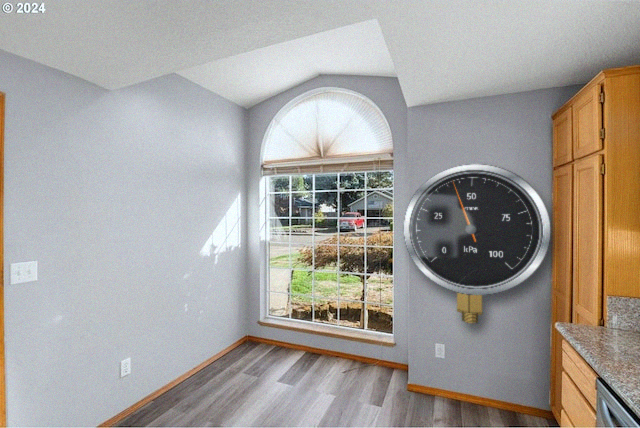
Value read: 42.5kPa
